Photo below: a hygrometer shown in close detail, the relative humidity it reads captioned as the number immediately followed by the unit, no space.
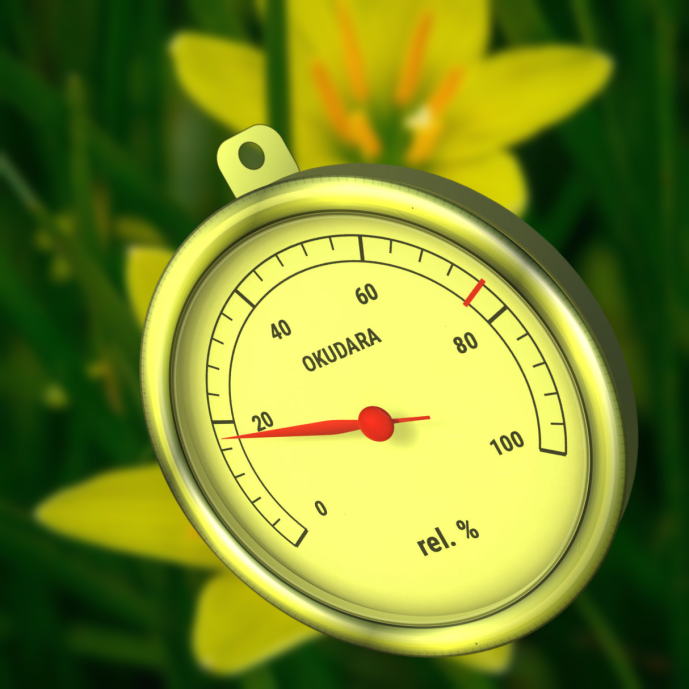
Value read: 18%
